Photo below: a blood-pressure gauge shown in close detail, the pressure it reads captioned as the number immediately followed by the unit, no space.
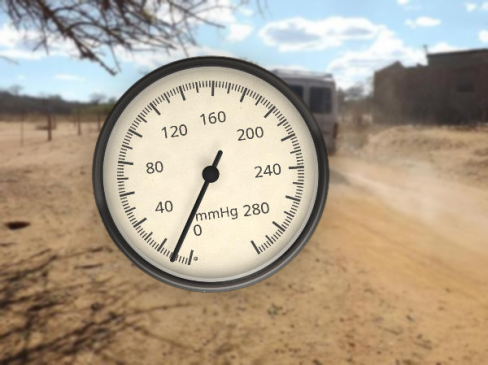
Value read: 10mmHg
